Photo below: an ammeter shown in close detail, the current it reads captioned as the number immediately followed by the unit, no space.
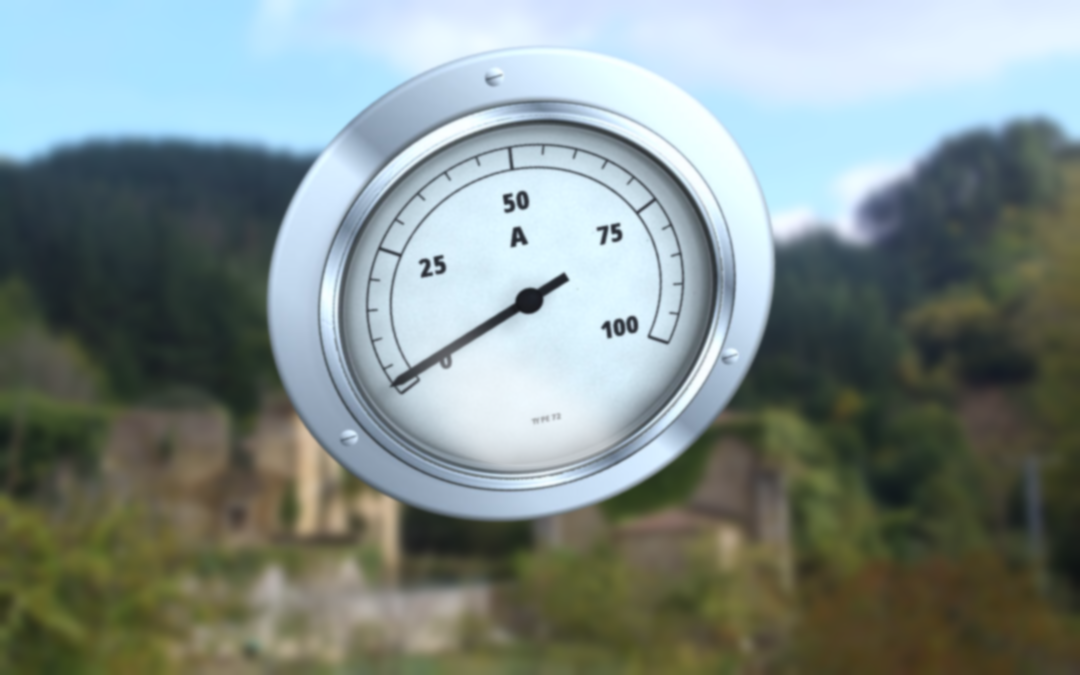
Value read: 2.5A
